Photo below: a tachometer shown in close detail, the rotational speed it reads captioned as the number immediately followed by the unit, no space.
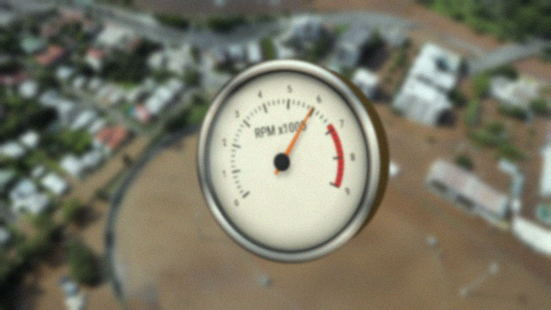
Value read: 6000rpm
